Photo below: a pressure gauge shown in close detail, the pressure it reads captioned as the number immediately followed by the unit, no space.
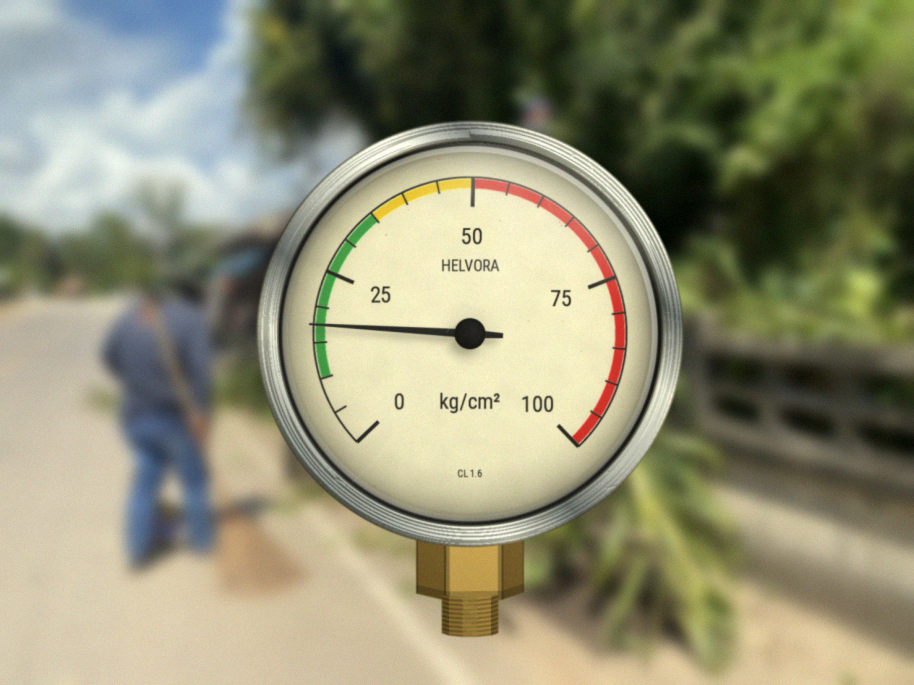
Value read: 17.5kg/cm²
